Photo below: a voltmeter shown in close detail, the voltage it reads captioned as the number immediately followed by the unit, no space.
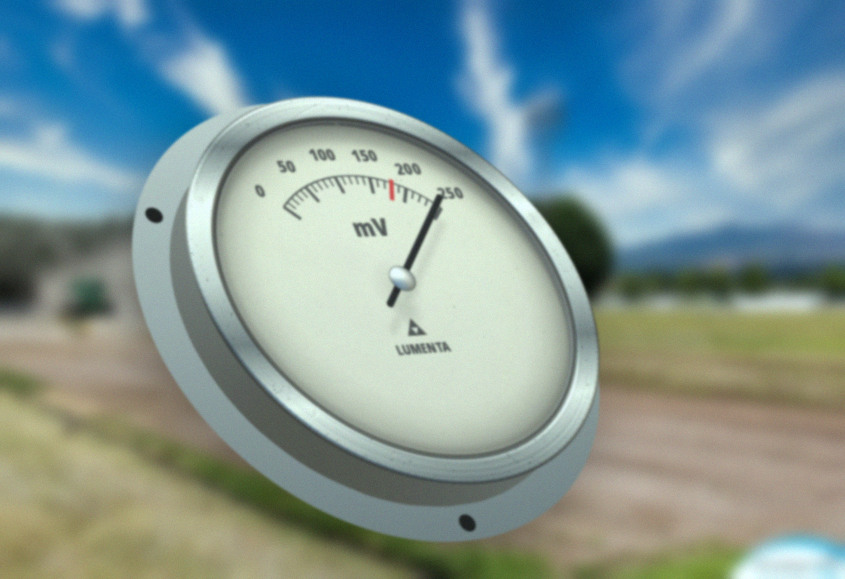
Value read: 240mV
